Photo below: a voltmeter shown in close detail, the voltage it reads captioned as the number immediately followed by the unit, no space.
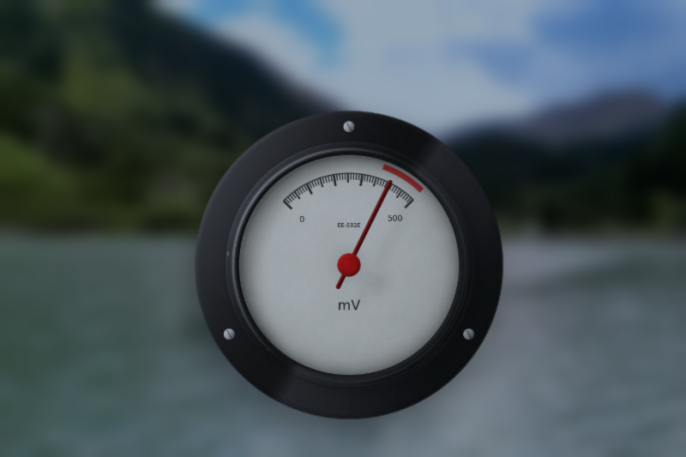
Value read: 400mV
